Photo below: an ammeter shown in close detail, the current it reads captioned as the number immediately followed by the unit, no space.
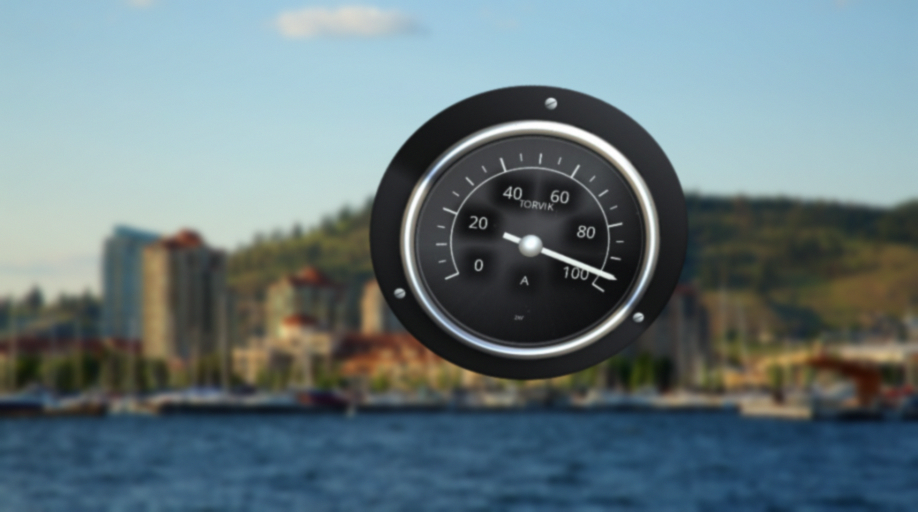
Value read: 95A
